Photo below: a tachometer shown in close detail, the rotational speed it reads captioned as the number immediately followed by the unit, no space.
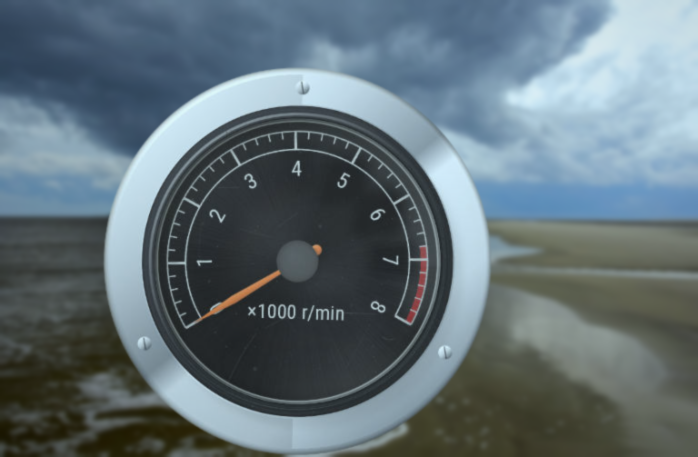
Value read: 0rpm
